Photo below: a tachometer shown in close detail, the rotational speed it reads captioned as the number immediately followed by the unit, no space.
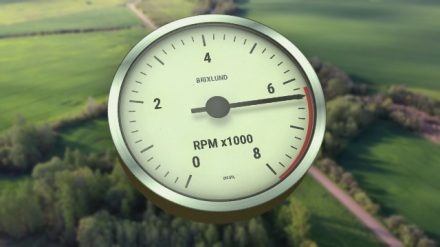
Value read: 6400rpm
